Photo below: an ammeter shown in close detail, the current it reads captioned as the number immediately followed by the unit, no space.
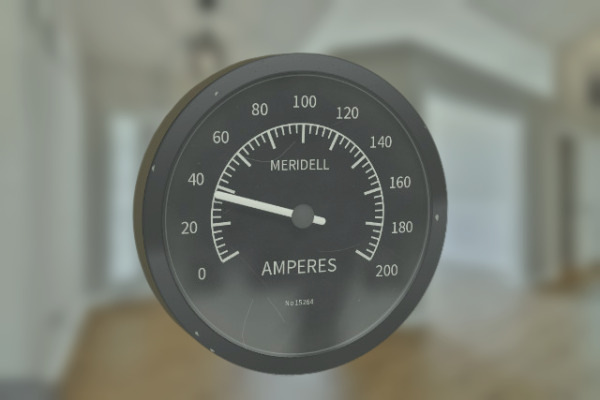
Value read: 36A
